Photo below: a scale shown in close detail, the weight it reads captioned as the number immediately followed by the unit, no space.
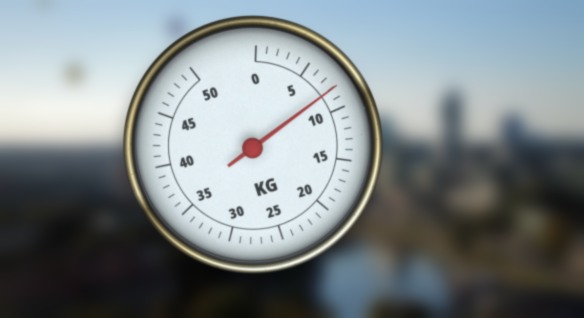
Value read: 8kg
